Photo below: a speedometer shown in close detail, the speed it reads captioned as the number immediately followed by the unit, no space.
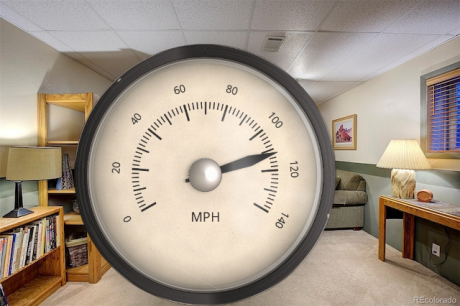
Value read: 112mph
